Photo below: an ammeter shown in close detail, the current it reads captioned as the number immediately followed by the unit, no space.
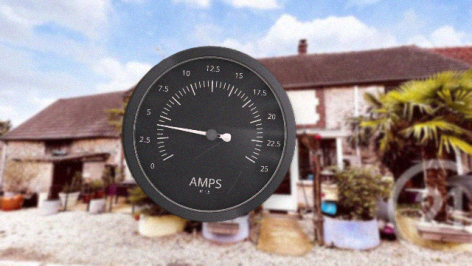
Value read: 4A
